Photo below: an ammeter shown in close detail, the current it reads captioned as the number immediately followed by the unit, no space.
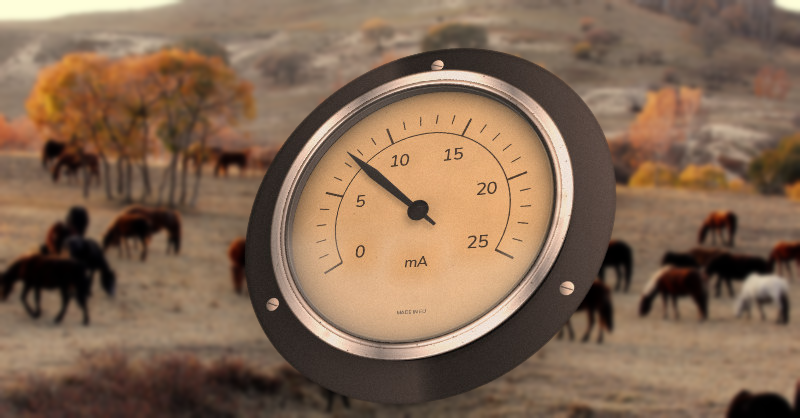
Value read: 7.5mA
